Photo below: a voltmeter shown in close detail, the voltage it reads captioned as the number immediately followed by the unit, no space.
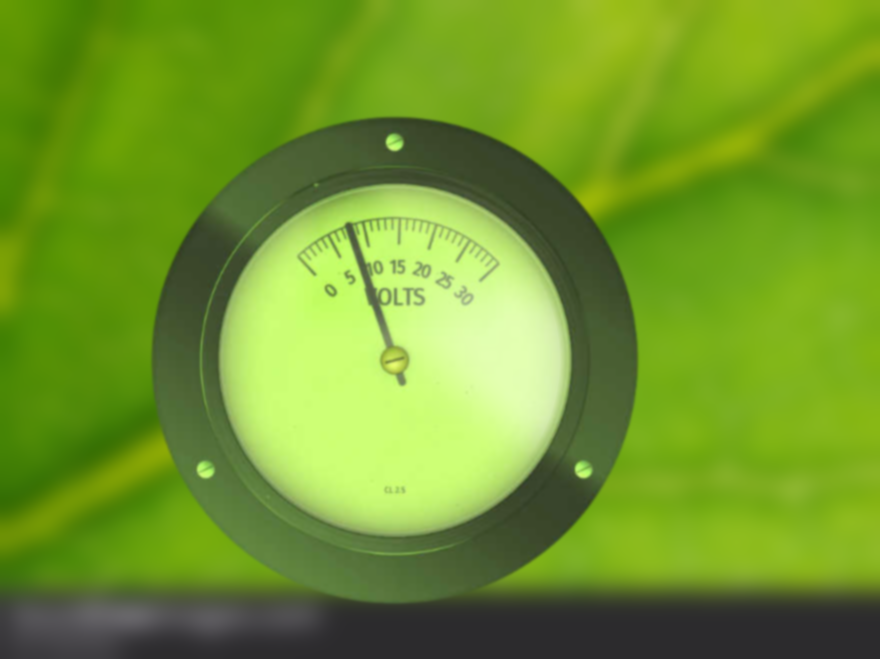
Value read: 8V
